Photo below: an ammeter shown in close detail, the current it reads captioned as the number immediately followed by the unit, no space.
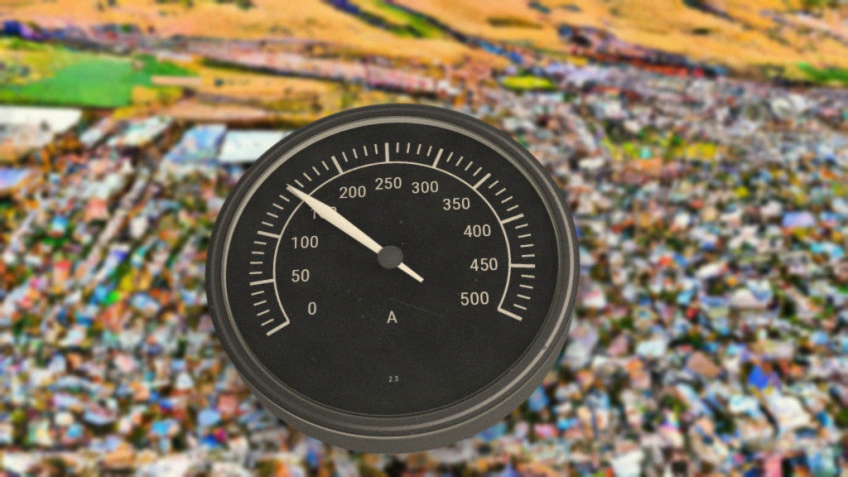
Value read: 150A
